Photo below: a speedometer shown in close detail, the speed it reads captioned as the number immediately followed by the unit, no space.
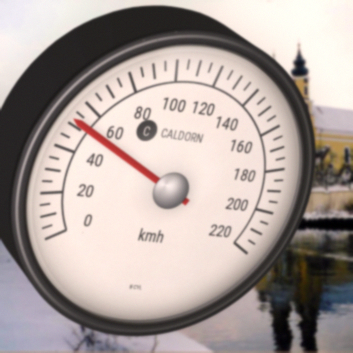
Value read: 52.5km/h
